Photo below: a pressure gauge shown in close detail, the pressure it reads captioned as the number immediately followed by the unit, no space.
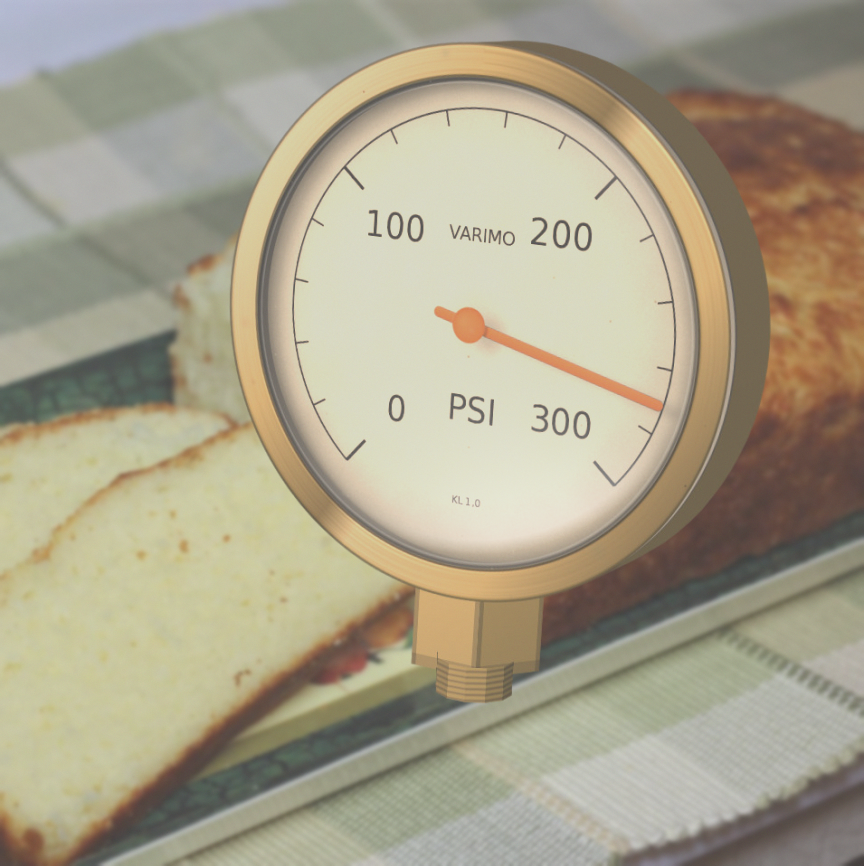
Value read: 270psi
